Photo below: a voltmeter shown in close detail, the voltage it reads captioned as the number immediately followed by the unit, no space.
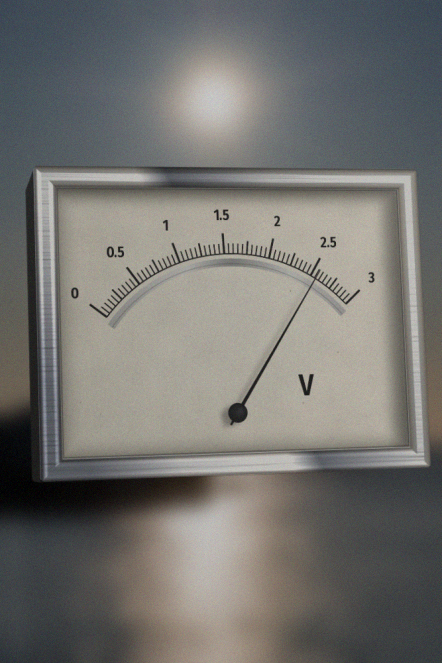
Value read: 2.55V
